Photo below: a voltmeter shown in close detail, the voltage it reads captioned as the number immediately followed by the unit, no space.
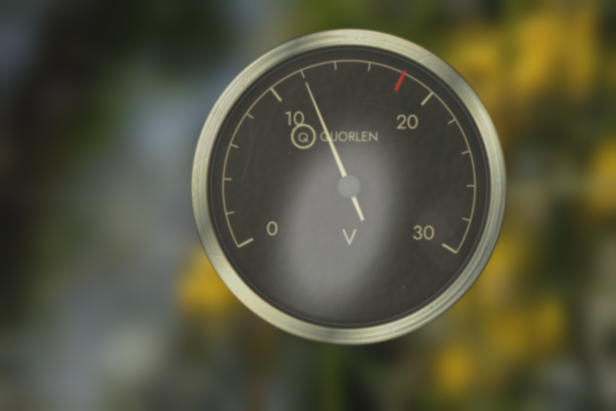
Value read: 12V
